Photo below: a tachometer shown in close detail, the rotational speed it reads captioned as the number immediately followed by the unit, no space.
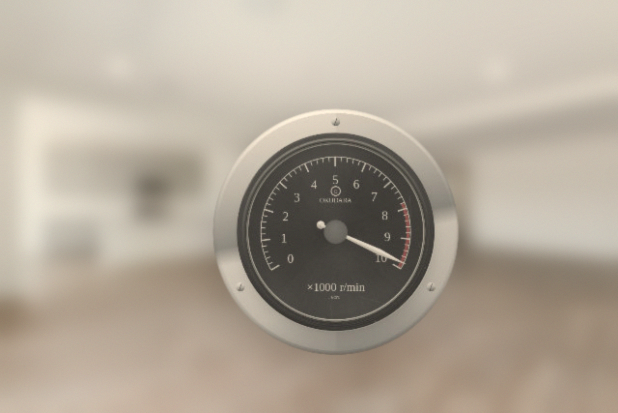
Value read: 9800rpm
